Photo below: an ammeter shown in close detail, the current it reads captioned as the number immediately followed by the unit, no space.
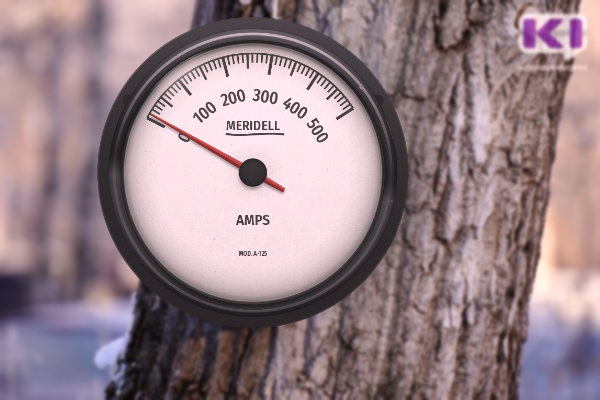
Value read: 10A
